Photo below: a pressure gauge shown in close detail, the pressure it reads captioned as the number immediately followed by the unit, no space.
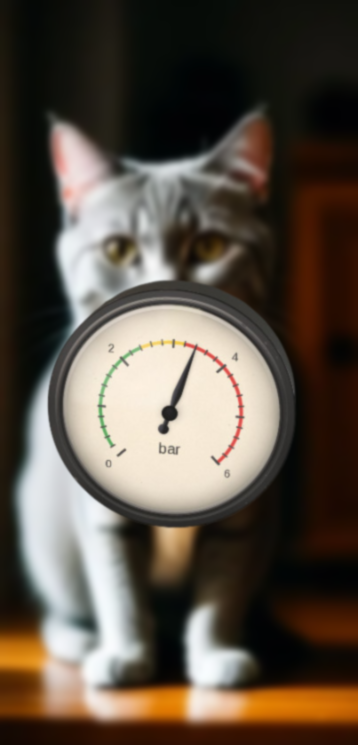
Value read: 3.4bar
